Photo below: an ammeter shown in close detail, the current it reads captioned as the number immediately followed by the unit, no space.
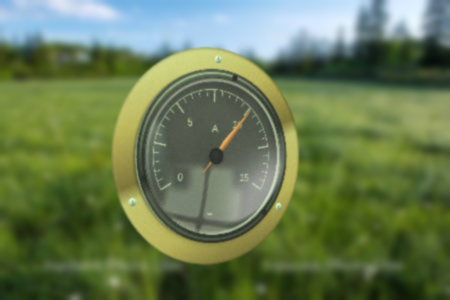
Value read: 10A
